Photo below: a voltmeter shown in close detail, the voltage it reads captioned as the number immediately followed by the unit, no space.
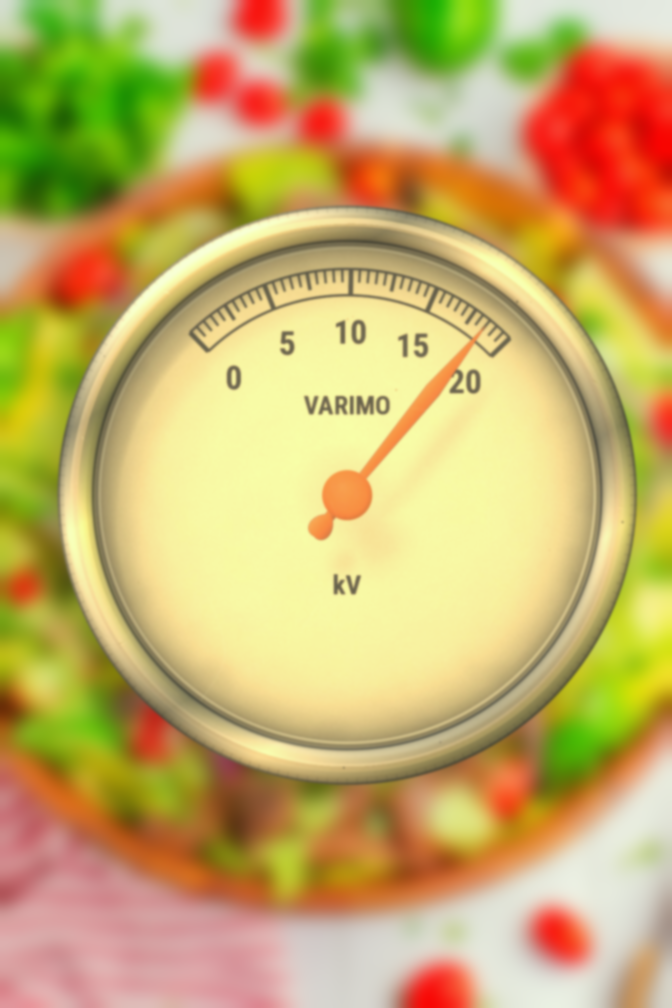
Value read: 18.5kV
